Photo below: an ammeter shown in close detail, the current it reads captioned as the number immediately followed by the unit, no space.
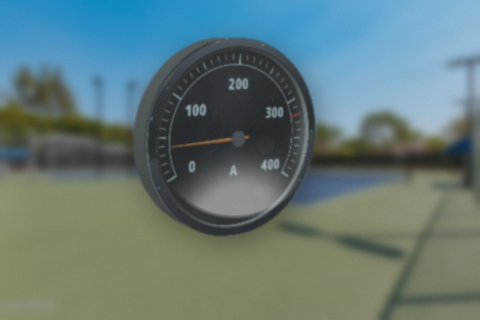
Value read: 40A
